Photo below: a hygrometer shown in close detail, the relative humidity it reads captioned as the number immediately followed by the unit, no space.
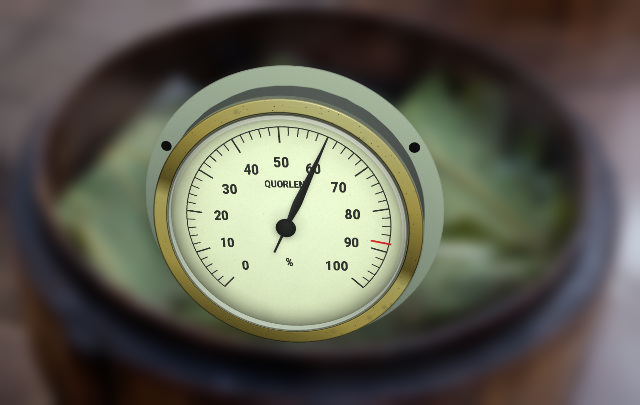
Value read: 60%
